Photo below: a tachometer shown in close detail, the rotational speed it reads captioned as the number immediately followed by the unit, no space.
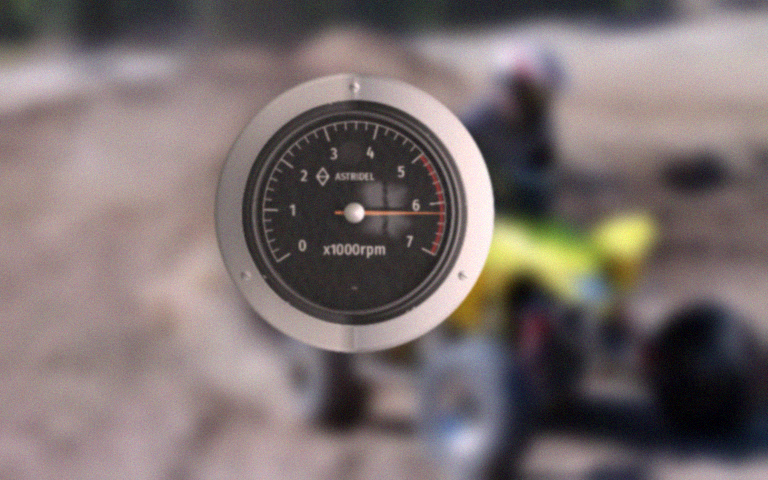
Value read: 6200rpm
